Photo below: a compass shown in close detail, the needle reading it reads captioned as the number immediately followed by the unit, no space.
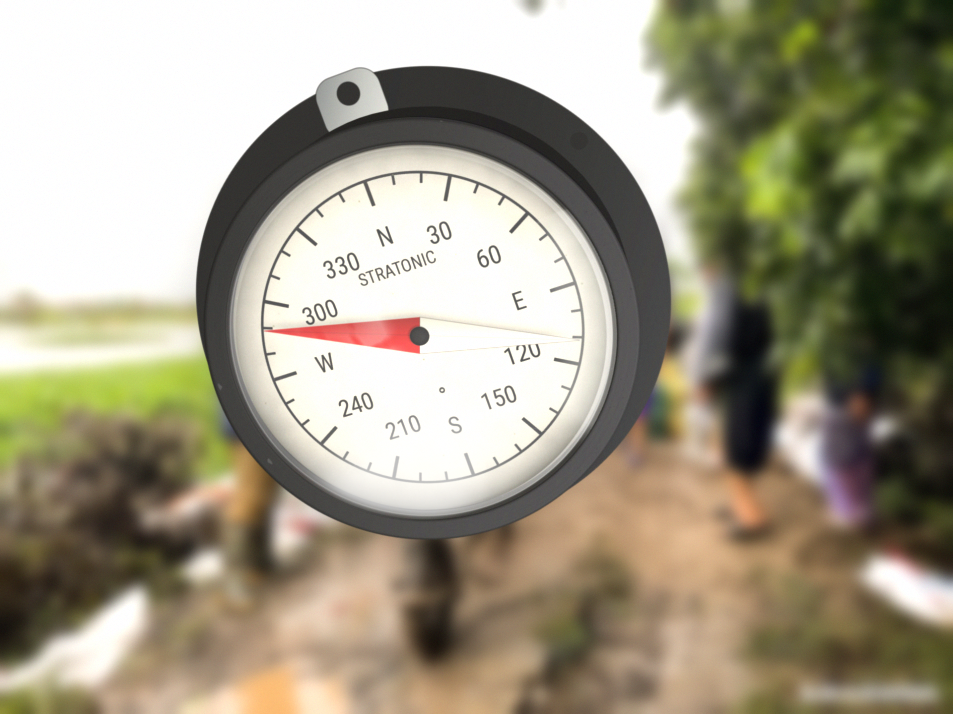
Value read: 290°
